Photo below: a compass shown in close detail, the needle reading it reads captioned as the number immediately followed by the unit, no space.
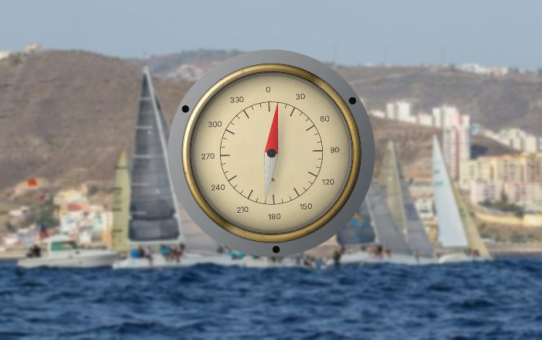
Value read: 10°
